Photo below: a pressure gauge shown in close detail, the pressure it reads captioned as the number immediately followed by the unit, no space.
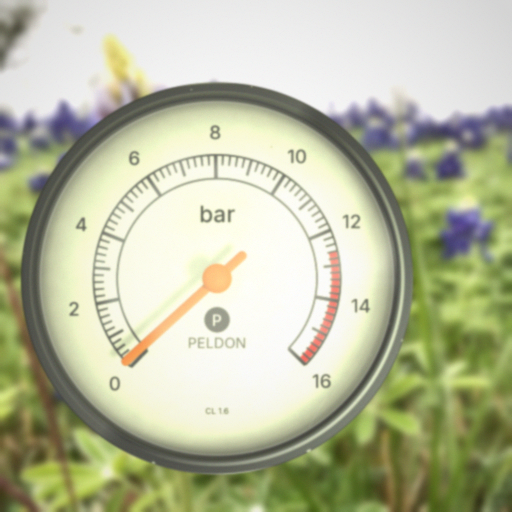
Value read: 0.2bar
